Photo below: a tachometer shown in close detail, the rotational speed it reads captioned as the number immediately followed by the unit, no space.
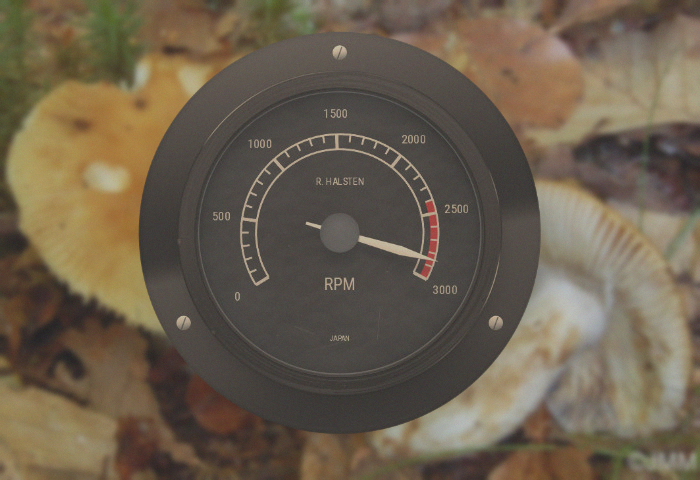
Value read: 2850rpm
